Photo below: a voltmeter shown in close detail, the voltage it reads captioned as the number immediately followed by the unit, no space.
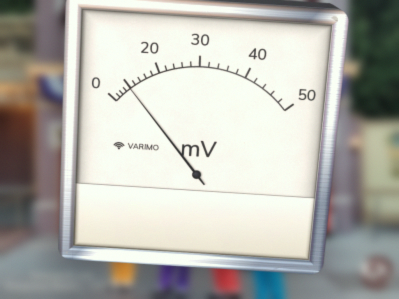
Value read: 10mV
